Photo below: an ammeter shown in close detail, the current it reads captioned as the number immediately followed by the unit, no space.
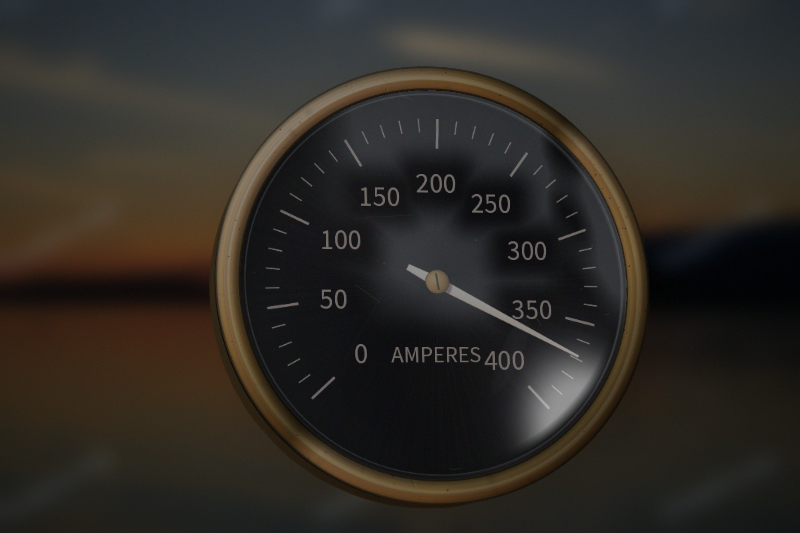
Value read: 370A
